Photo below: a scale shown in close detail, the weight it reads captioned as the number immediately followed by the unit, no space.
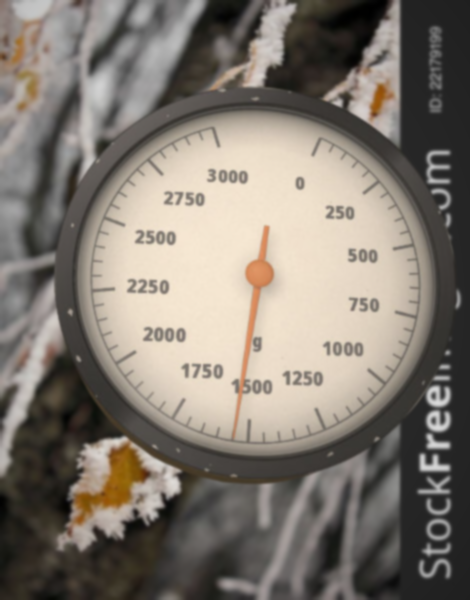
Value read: 1550g
